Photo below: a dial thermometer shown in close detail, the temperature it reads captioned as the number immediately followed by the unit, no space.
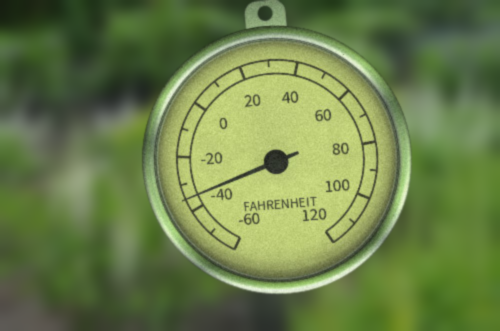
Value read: -35°F
